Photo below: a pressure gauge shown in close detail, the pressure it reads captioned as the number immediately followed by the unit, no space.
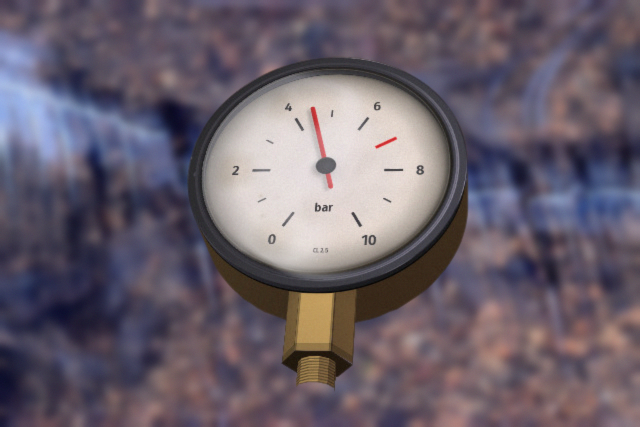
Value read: 4.5bar
